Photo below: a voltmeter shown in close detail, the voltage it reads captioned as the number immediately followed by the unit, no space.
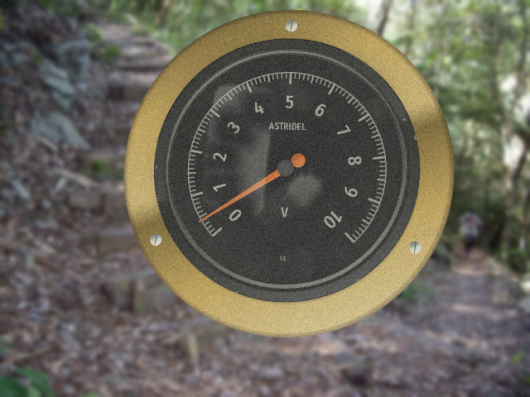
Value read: 0.4V
